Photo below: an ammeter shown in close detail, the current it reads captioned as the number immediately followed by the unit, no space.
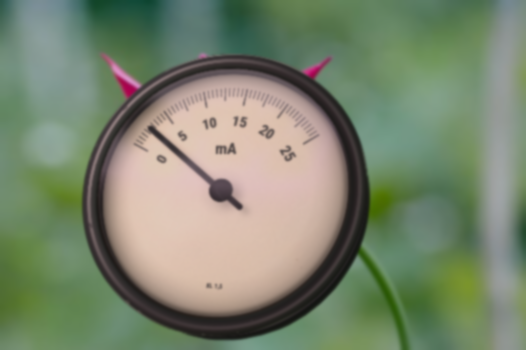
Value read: 2.5mA
